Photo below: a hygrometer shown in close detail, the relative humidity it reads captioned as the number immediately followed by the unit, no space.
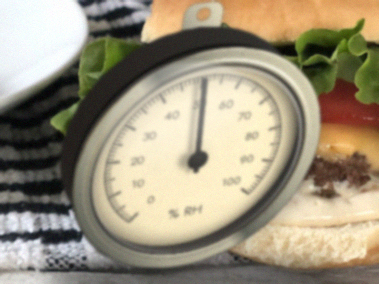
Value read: 50%
